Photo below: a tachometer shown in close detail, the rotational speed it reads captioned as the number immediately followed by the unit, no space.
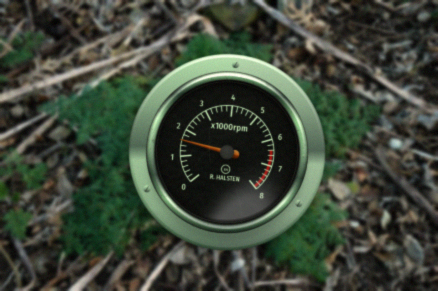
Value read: 1600rpm
